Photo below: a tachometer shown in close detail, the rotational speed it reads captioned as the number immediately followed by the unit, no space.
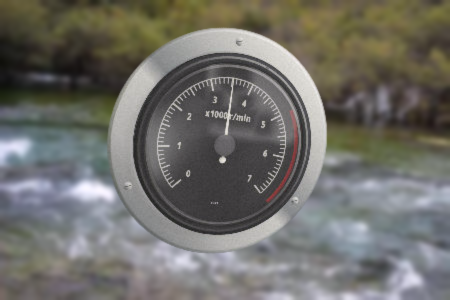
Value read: 3500rpm
